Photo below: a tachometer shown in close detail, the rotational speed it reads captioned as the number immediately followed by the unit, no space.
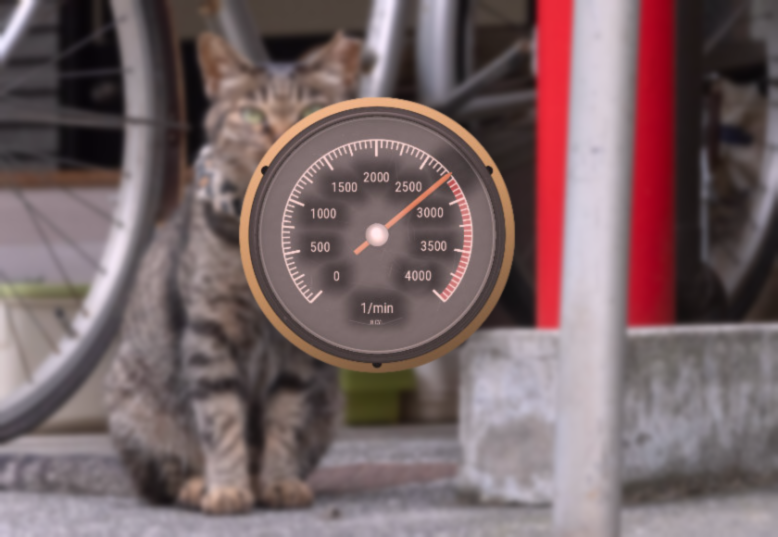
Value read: 2750rpm
